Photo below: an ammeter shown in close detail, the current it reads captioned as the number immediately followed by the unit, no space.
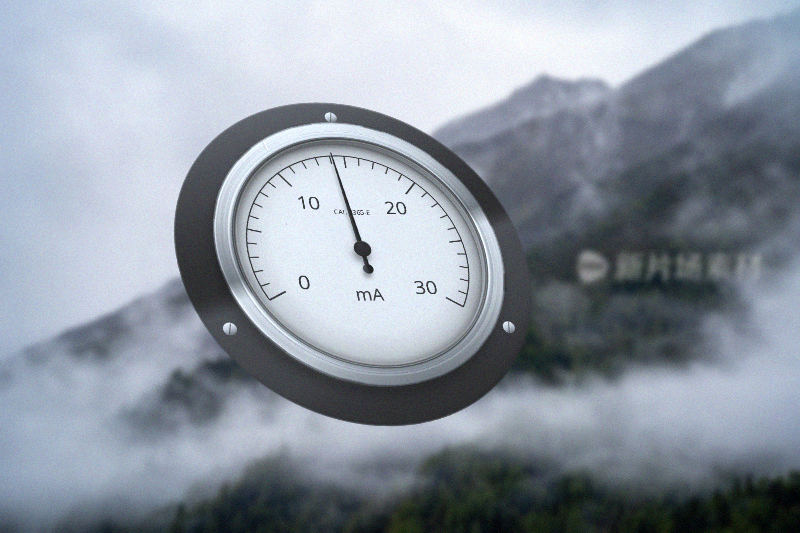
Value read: 14mA
